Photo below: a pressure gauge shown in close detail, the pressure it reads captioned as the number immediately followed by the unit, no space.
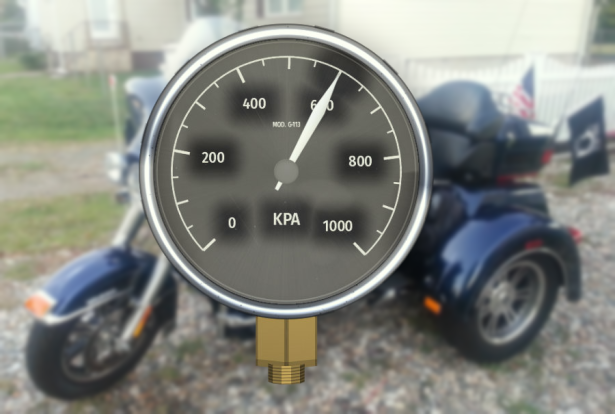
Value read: 600kPa
